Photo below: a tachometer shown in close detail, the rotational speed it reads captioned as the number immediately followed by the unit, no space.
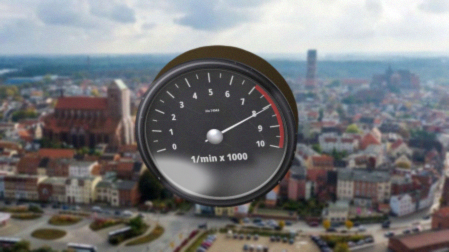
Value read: 8000rpm
